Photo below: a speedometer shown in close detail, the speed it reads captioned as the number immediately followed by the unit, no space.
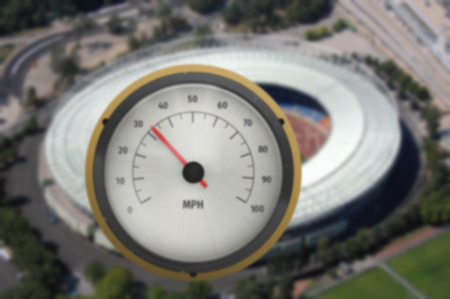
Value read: 32.5mph
